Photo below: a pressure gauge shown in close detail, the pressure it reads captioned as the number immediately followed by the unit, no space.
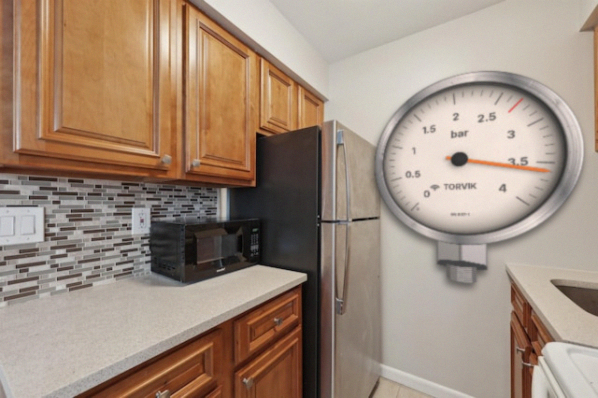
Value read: 3.6bar
